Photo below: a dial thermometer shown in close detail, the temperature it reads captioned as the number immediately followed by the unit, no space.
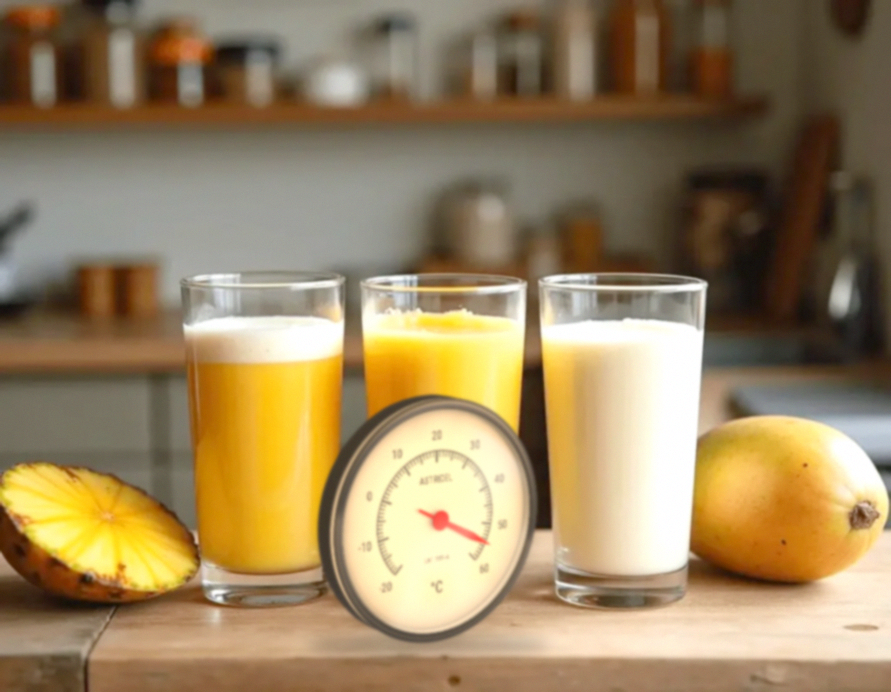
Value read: 55°C
